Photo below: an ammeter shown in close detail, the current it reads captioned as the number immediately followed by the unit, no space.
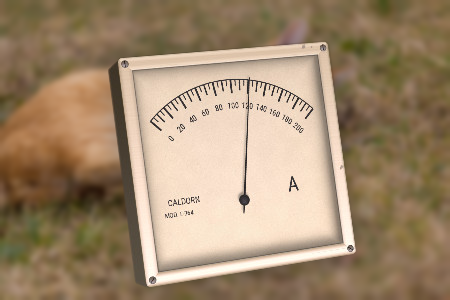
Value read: 120A
